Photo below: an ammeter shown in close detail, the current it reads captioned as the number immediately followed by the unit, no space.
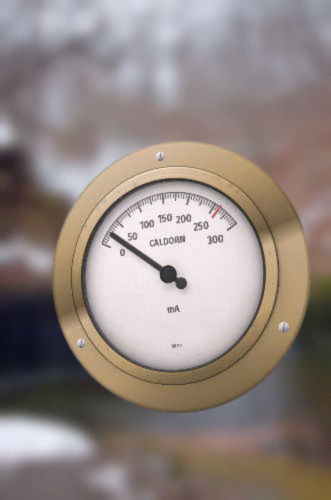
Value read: 25mA
